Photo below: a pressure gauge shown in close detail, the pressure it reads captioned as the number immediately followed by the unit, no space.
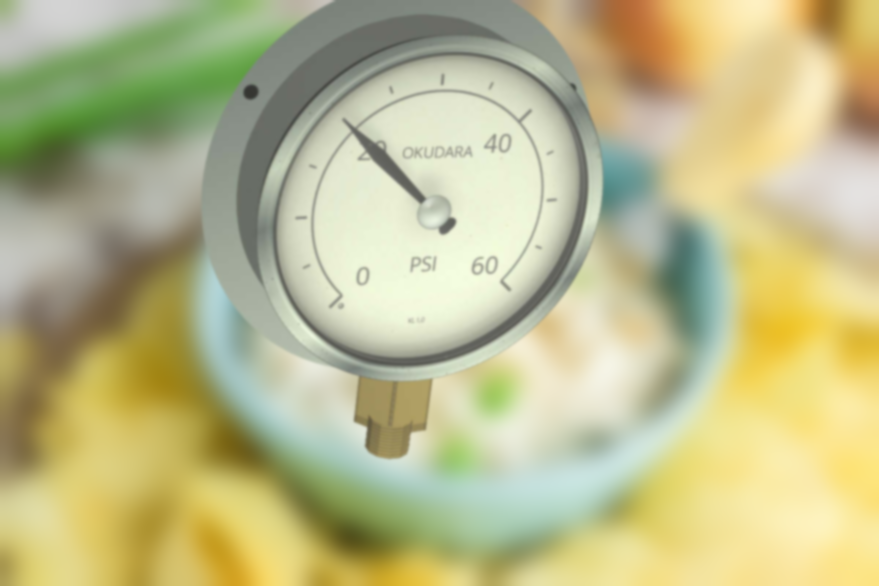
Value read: 20psi
